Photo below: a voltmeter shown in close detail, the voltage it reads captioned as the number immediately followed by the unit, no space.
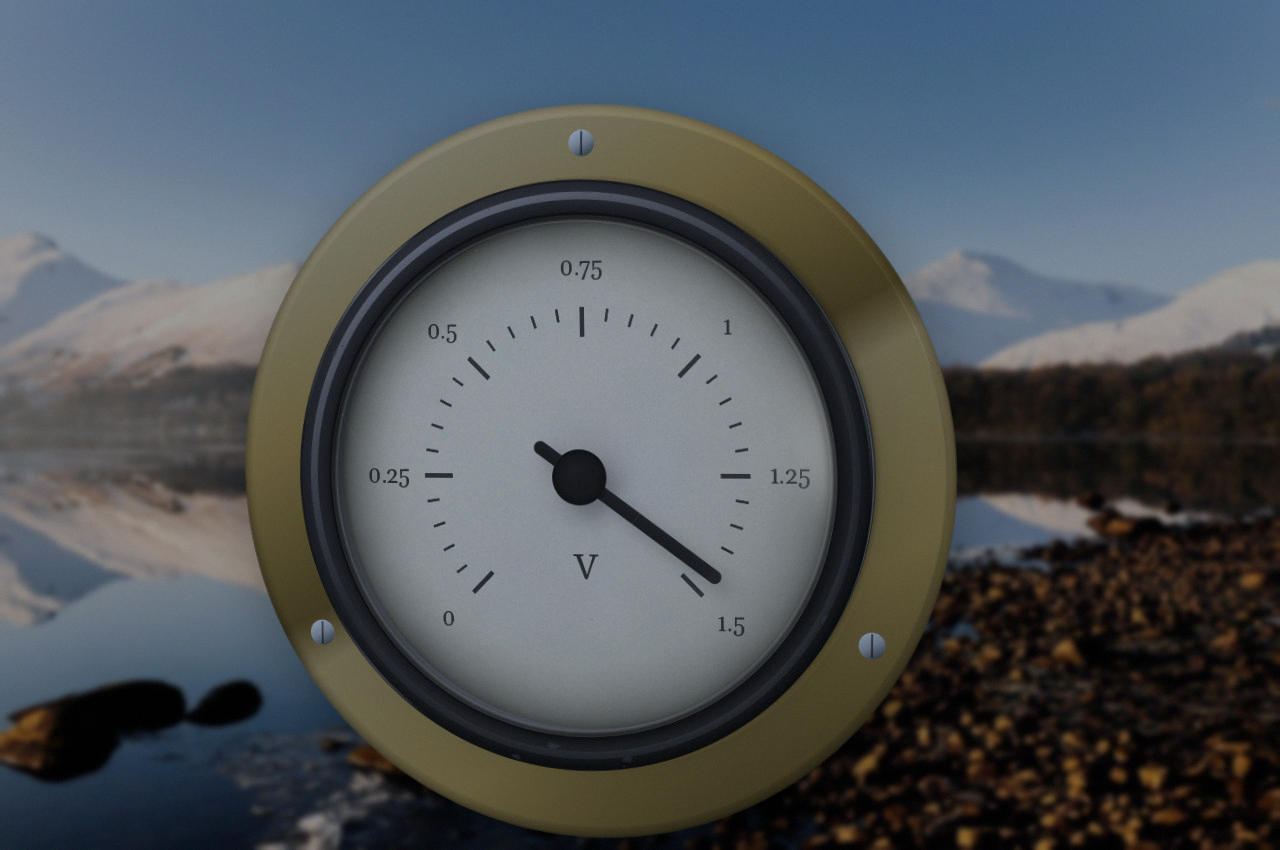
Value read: 1.45V
